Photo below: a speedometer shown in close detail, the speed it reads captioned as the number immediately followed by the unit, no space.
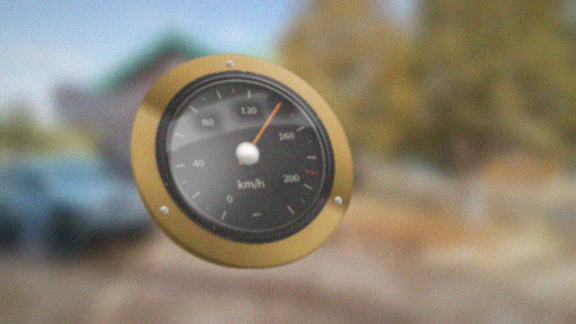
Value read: 140km/h
